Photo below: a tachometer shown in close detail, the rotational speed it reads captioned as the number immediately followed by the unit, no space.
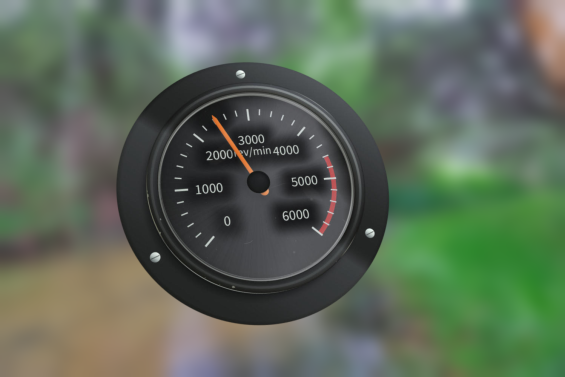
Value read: 2400rpm
